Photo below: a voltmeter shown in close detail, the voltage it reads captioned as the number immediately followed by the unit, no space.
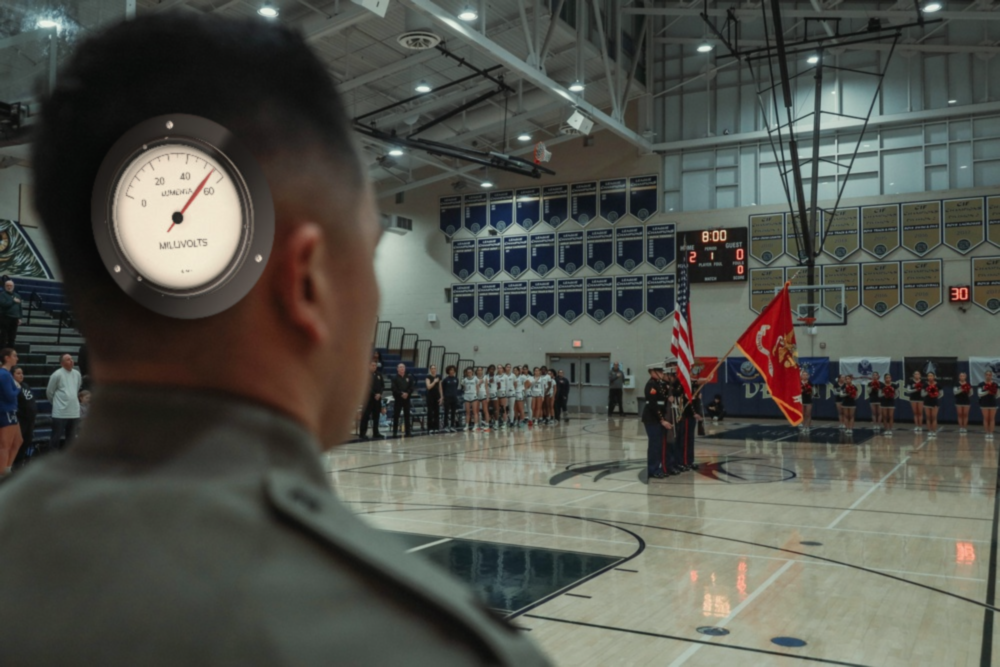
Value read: 55mV
